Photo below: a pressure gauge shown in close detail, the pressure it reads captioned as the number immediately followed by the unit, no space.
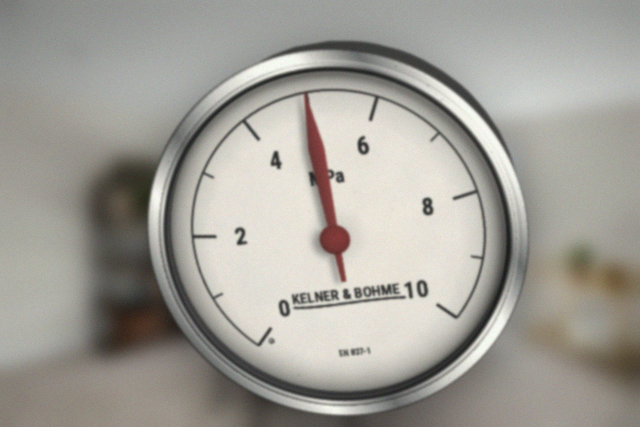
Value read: 5MPa
